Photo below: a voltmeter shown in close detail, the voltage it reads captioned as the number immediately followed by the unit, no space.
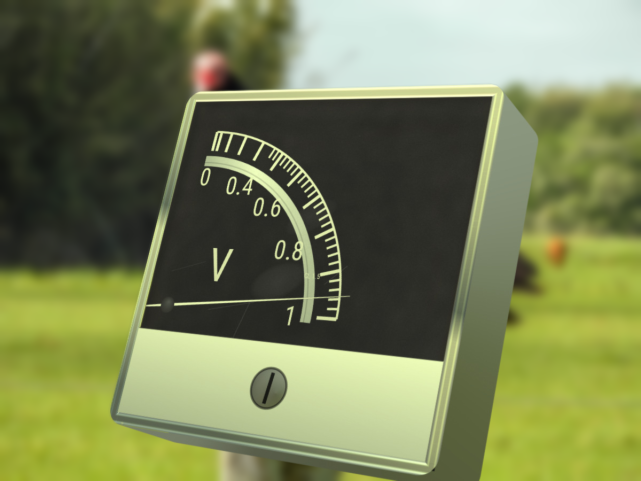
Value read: 0.96V
